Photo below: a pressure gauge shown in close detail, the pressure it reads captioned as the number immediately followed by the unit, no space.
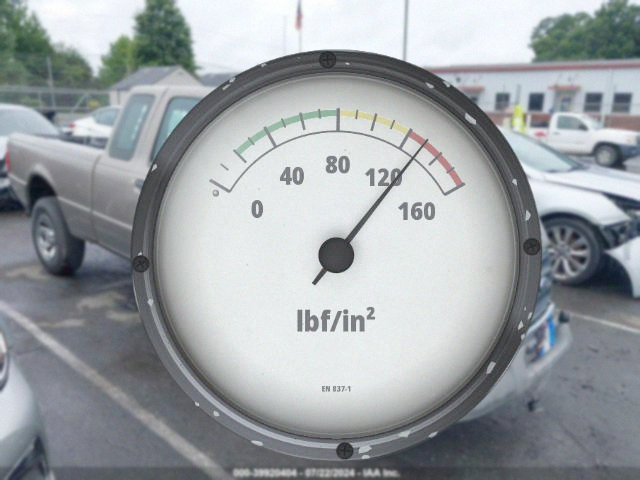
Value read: 130psi
